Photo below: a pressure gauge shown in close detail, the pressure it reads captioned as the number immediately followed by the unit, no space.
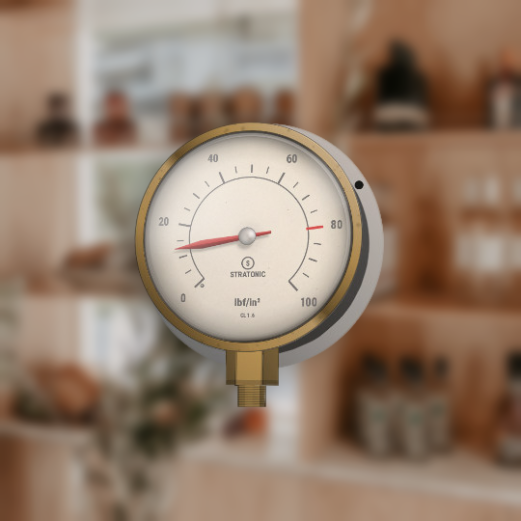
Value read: 12.5psi
